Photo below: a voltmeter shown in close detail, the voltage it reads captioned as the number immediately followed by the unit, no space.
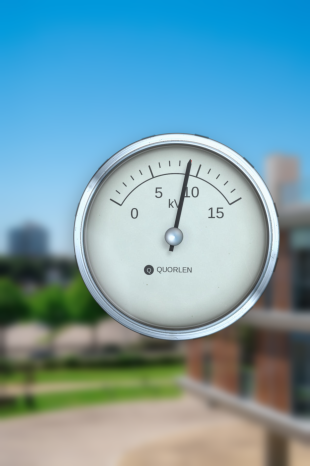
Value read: 9kV
